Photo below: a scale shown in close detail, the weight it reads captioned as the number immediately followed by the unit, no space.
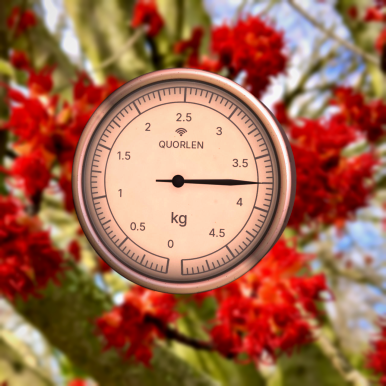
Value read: 3.75kg
